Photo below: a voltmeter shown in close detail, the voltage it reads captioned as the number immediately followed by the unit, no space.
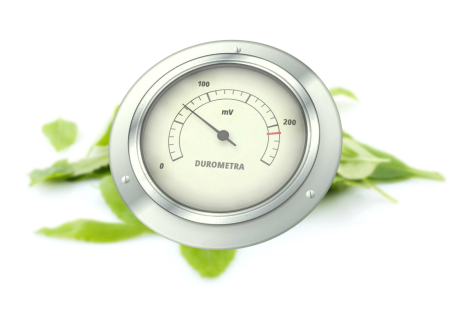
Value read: 70mV
